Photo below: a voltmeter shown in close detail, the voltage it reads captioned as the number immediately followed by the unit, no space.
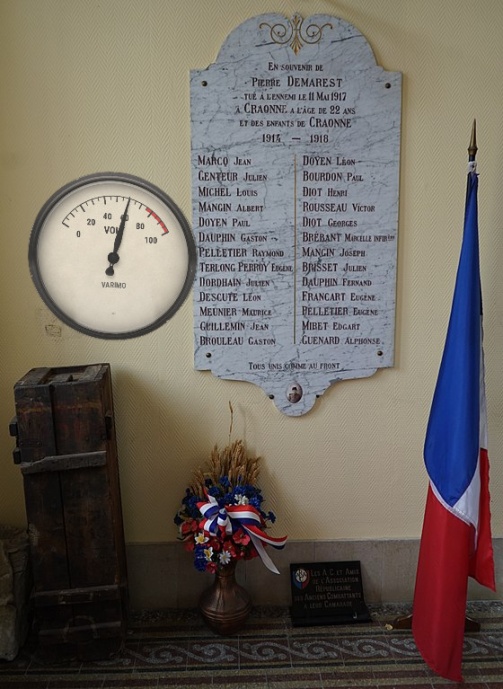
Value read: 60V
